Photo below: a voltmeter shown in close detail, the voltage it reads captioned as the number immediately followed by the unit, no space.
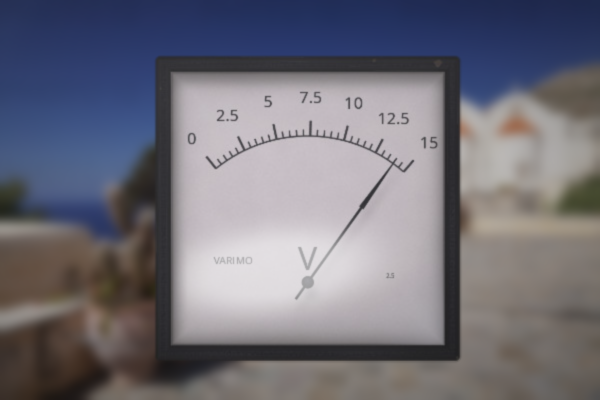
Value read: 14V
